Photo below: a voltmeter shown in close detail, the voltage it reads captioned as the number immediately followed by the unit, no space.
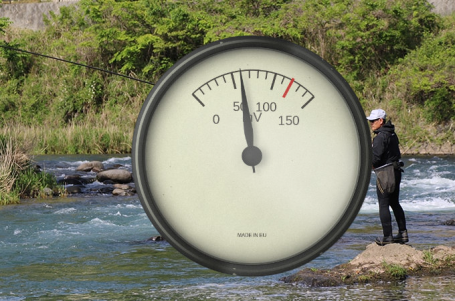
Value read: 60mV
